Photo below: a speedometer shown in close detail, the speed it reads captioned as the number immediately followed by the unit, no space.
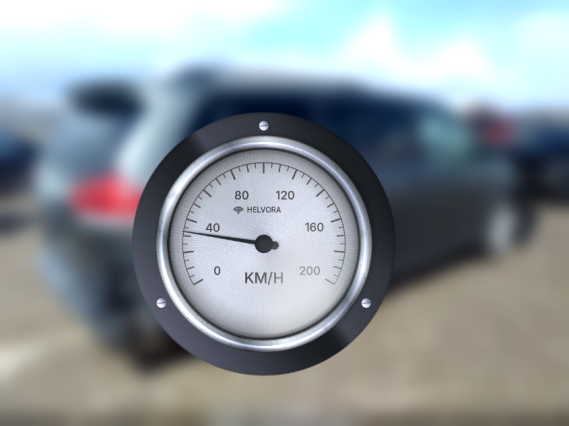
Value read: 32.5km/h
